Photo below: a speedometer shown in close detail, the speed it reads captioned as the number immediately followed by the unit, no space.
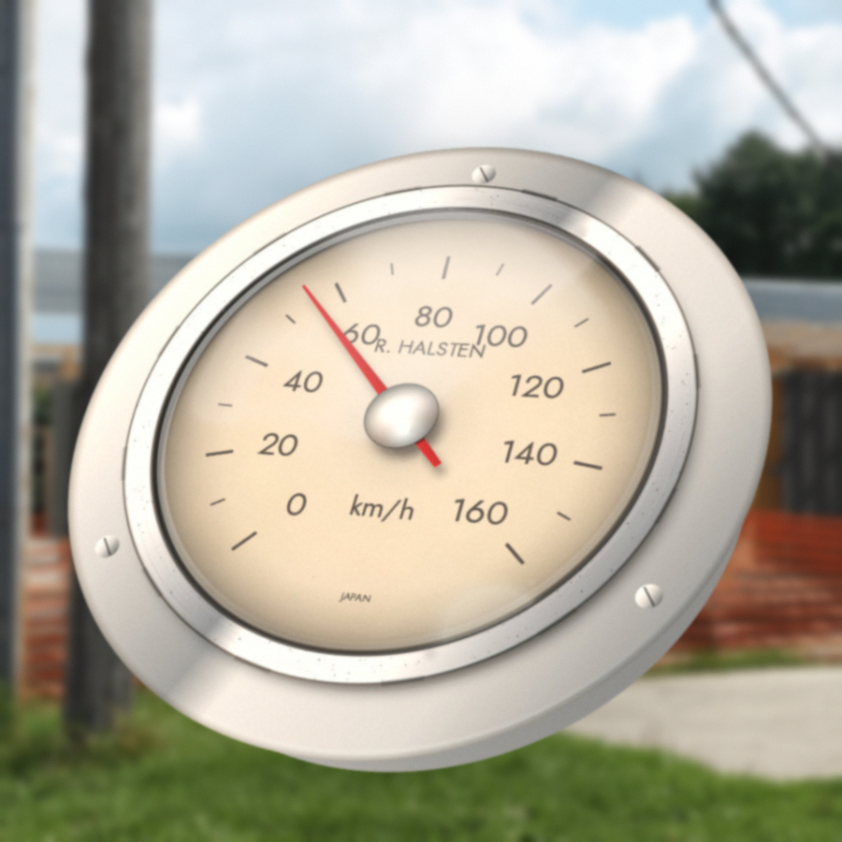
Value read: 55km/h
